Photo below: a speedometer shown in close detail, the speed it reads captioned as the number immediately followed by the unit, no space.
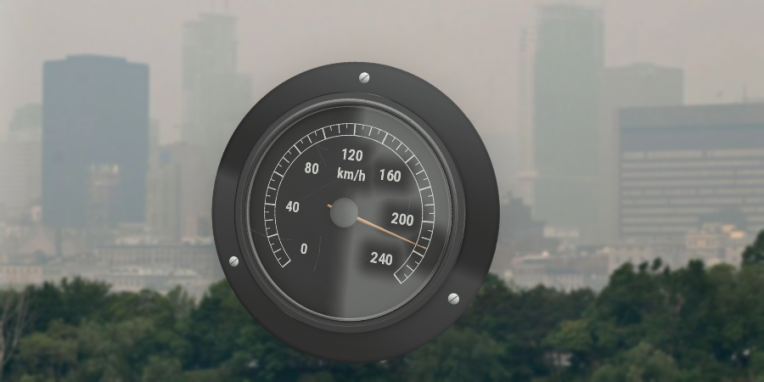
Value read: 215km/h
